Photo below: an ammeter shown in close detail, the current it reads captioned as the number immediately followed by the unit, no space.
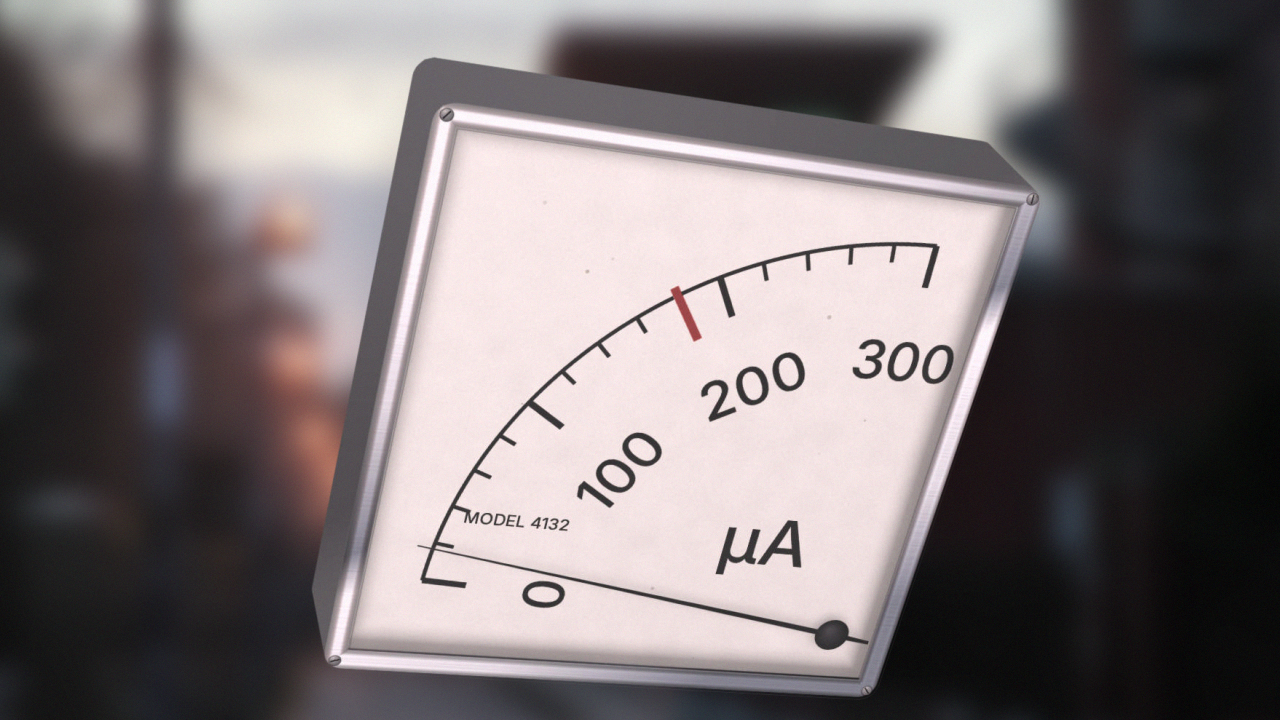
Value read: 20µA
